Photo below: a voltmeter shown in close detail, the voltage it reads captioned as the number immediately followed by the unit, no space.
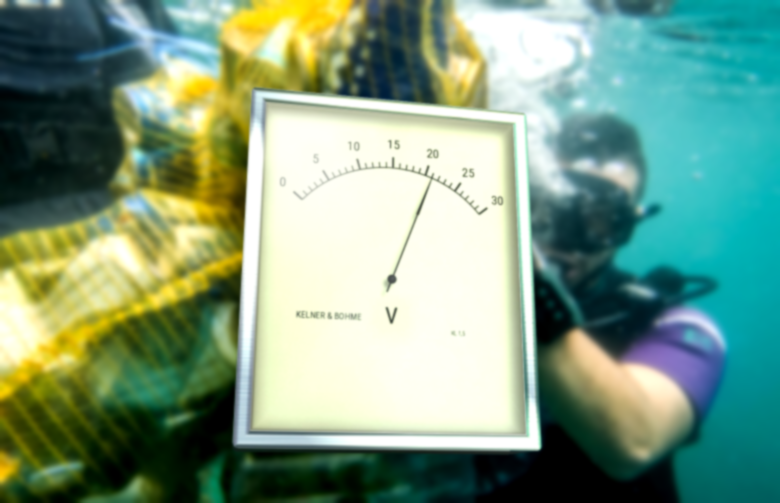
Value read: 21V
